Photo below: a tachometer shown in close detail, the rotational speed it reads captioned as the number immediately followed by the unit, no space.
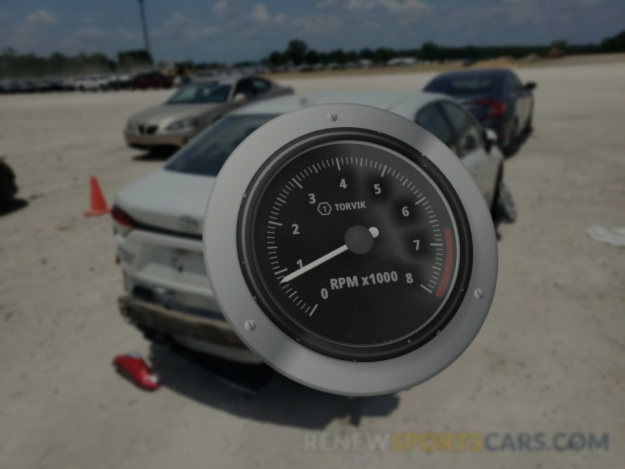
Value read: 800rpm
